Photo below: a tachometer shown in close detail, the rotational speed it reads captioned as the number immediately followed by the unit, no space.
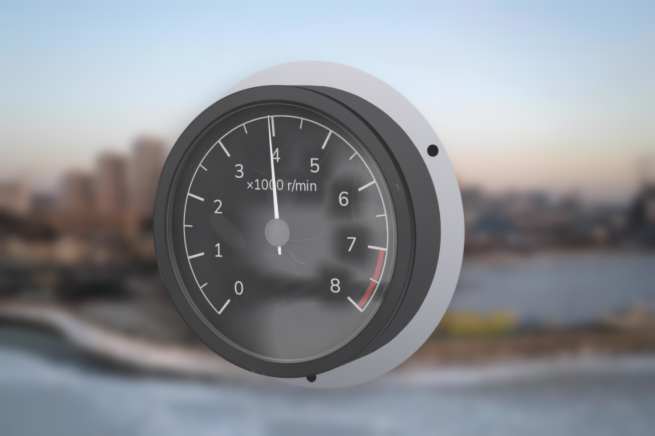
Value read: 4000rpm
